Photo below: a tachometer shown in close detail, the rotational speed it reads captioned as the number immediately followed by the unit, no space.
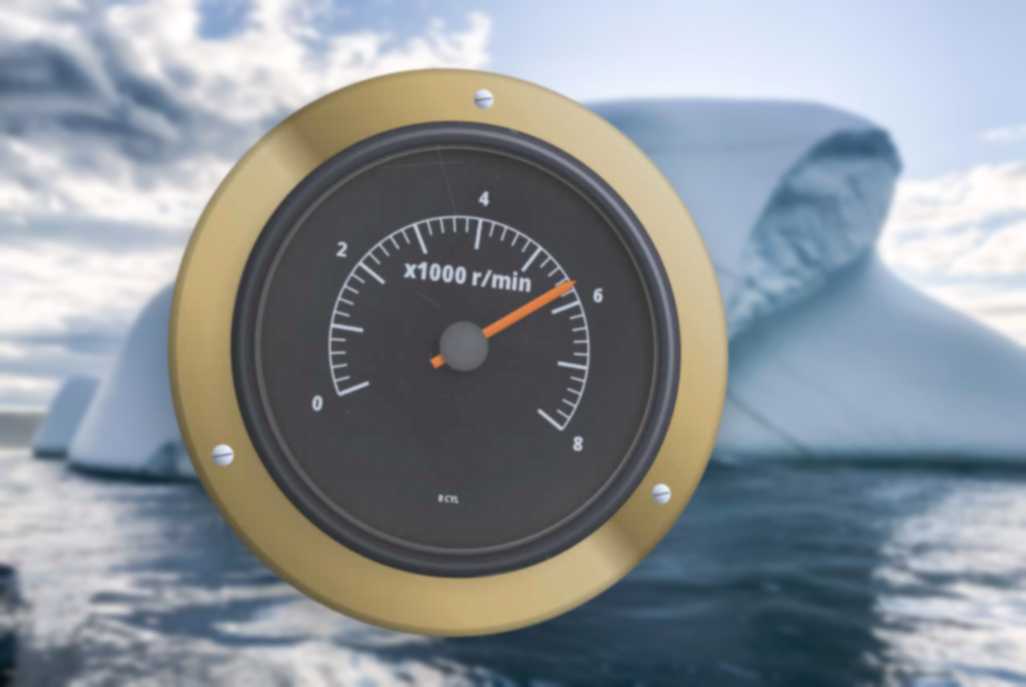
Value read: 5700rpm
